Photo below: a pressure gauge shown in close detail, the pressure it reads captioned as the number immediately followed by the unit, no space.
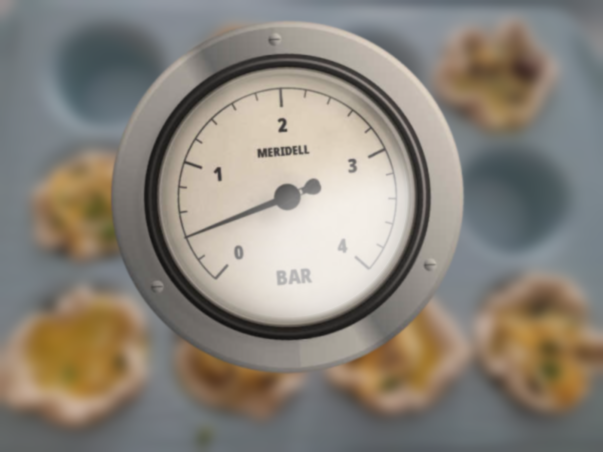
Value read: 0.4bar
